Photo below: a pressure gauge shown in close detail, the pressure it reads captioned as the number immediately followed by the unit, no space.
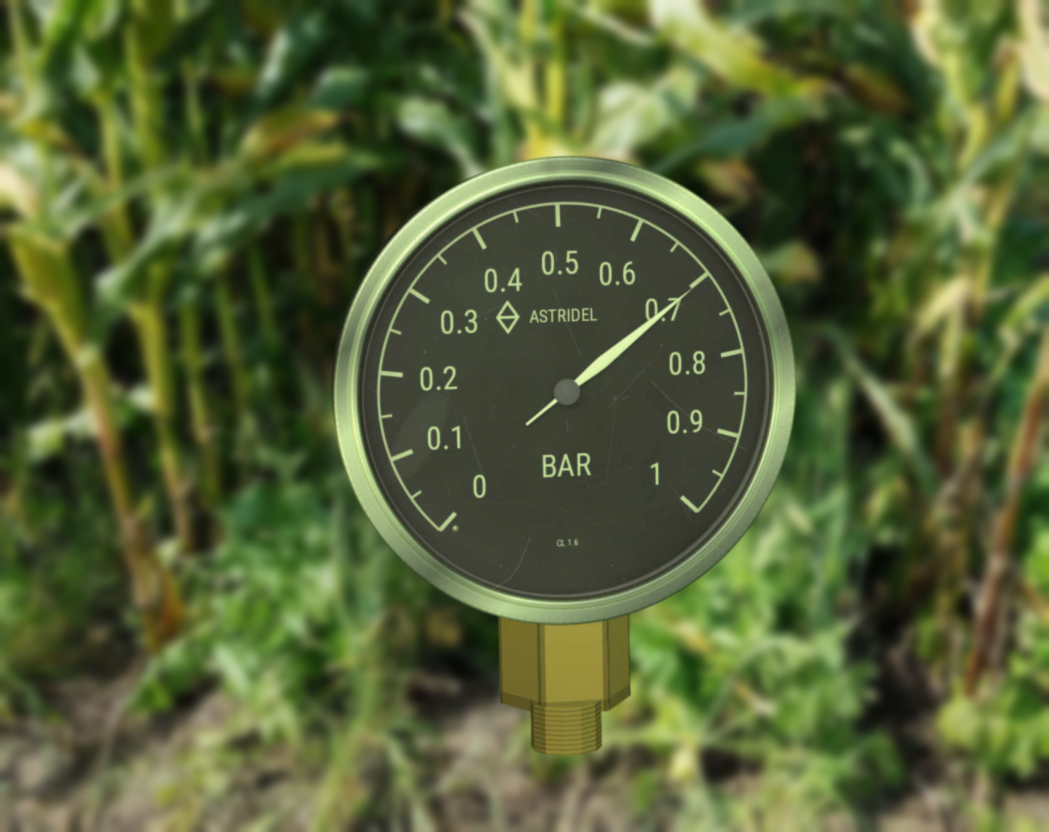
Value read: 0.7bar
